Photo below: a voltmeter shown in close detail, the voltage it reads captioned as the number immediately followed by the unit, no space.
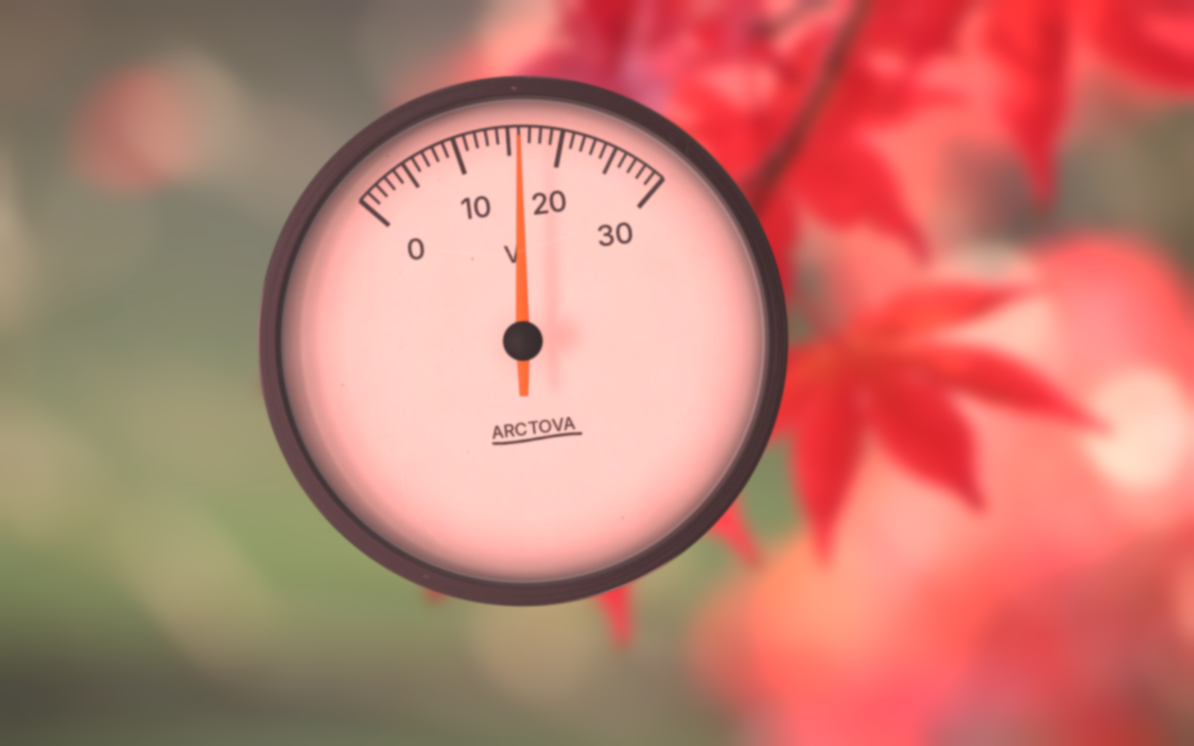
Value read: 16V
